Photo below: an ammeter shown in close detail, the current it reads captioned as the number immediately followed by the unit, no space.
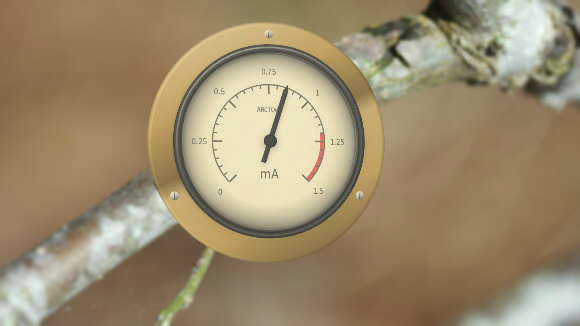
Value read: 0.85mA
